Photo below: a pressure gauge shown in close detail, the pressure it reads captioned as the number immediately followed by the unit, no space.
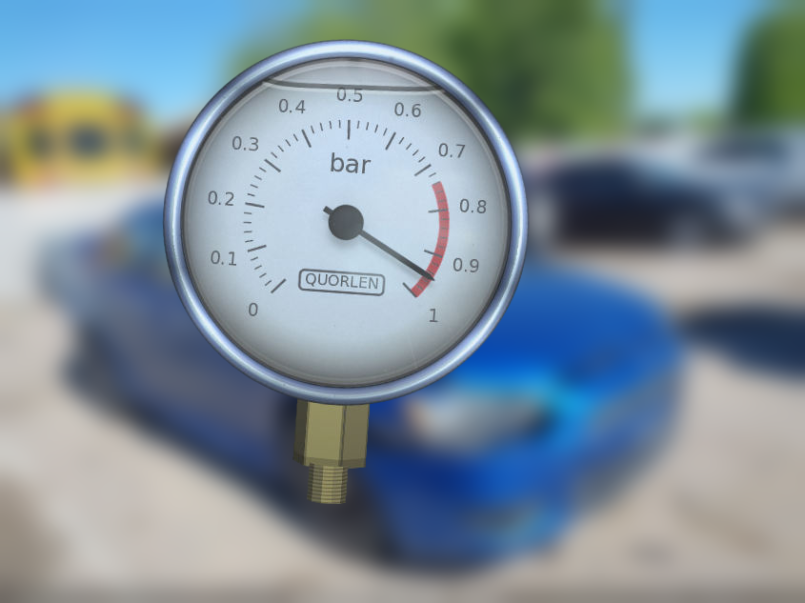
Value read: 0.95bar
